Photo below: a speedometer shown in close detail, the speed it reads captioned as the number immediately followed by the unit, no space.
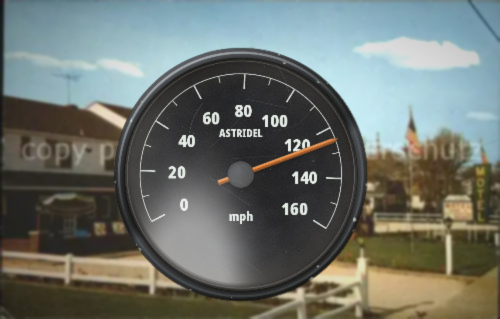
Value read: 125mph
